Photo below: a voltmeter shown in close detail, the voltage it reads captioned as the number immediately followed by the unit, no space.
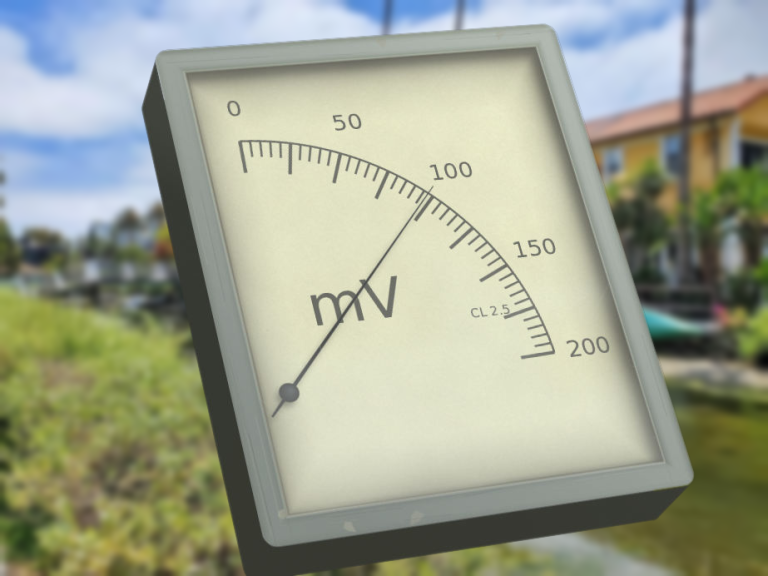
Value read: 97.5mV
